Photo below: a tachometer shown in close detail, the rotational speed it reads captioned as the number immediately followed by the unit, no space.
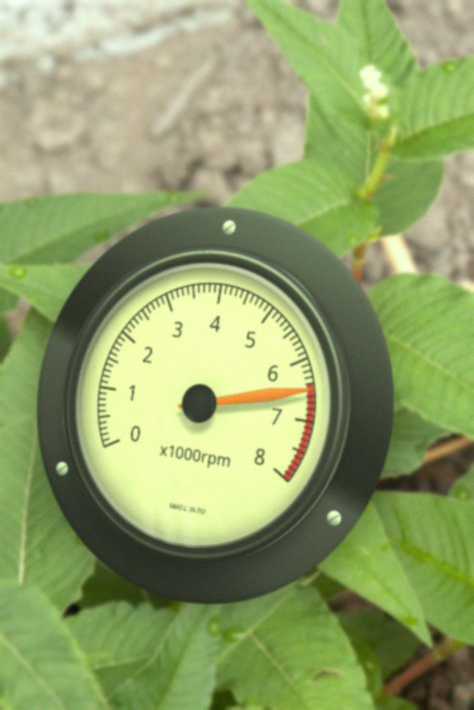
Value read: 6500rpm
